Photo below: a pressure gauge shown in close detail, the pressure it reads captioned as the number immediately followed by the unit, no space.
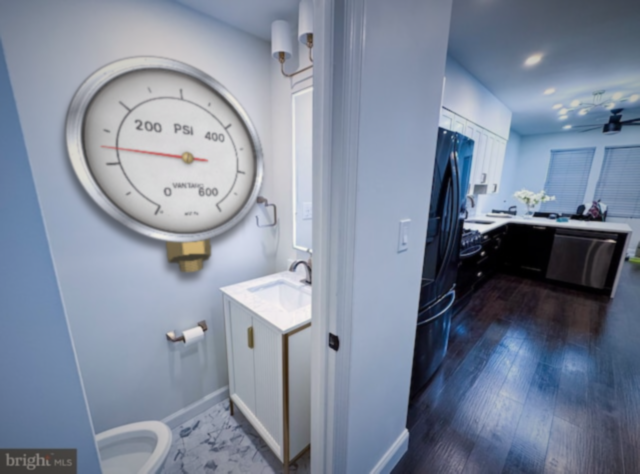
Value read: 125psi
